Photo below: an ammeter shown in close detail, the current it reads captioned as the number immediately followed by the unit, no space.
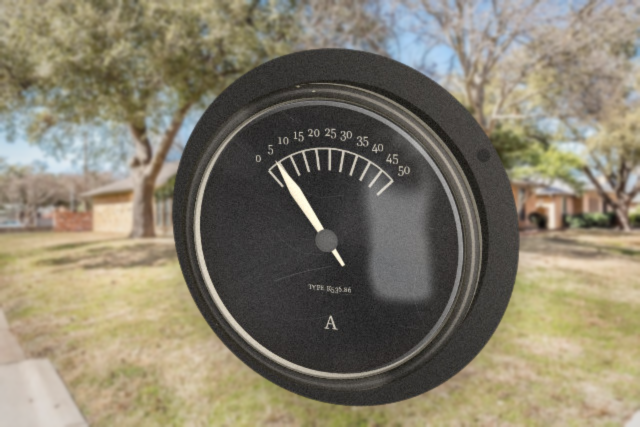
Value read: 5A
